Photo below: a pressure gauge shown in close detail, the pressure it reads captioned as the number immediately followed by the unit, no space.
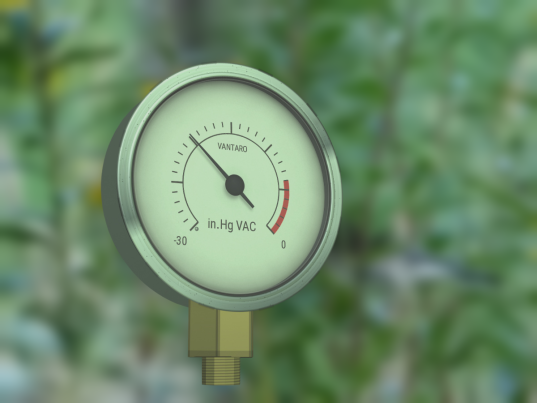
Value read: -20inHg
